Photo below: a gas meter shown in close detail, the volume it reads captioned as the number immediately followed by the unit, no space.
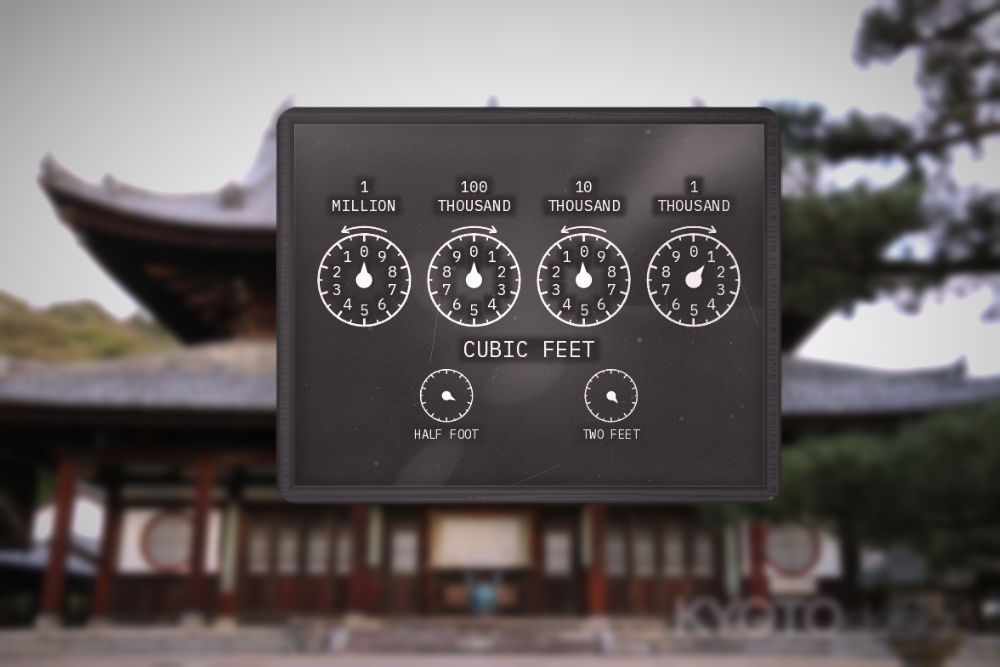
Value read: 100ft³
